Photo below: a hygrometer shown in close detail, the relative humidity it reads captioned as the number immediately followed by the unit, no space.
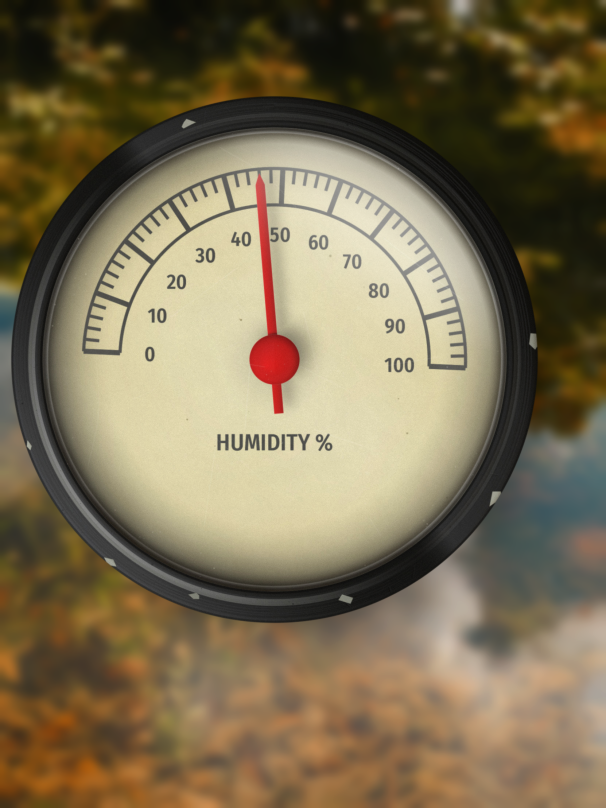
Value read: 46%
